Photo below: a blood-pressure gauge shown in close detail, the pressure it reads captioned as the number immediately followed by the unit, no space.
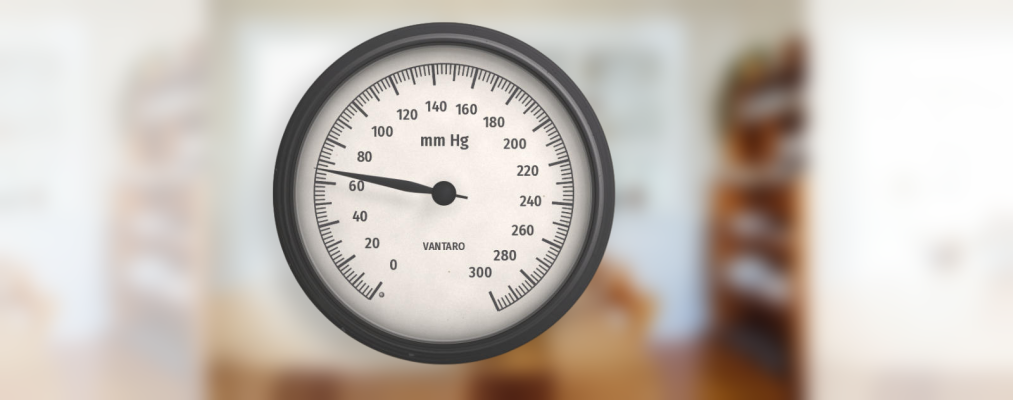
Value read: 66mmHg
